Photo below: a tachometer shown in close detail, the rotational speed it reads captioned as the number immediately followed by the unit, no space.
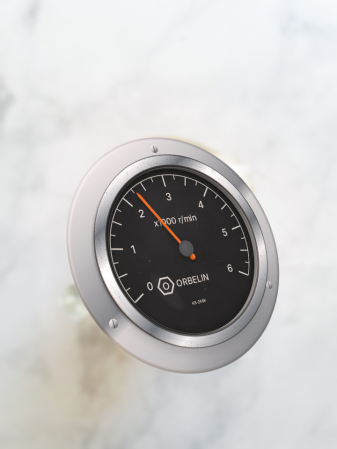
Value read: 2250rpm
